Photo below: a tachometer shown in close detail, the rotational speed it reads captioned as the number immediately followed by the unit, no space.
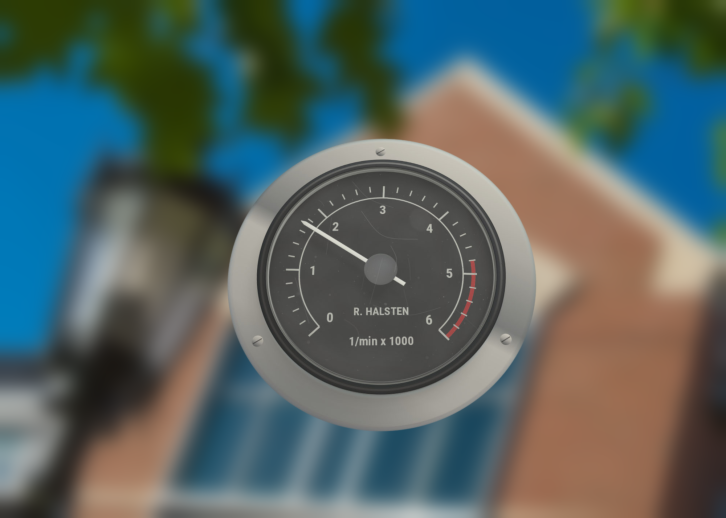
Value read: 1700rpm
